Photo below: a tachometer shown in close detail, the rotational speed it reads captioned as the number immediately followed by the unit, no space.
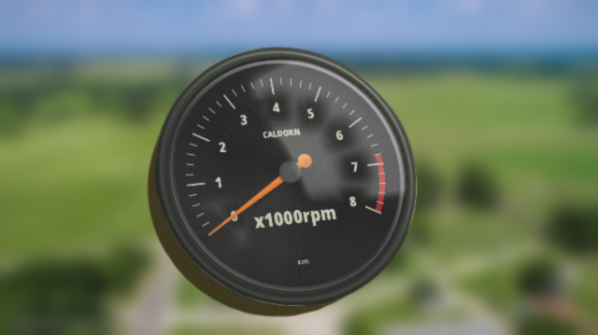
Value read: 0rpm
